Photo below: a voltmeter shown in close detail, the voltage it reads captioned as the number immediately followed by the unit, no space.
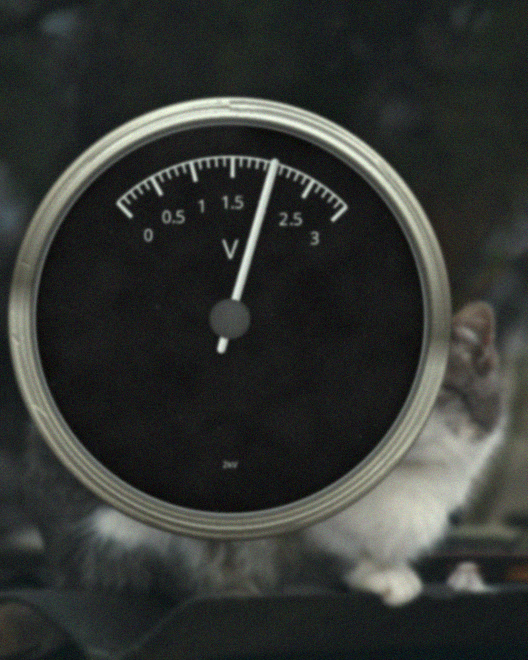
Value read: 2V
